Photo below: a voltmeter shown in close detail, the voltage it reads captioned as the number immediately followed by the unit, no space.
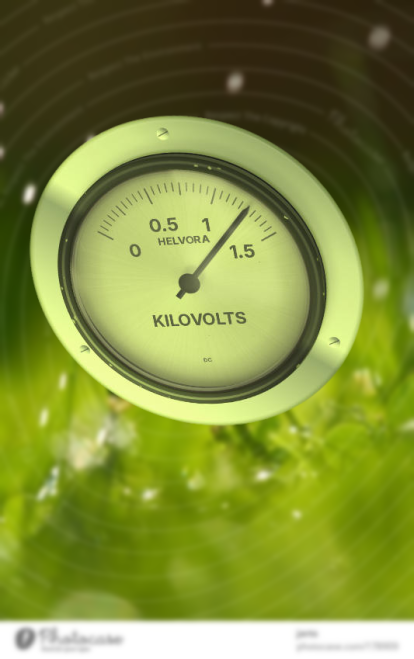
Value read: 1.25kV
